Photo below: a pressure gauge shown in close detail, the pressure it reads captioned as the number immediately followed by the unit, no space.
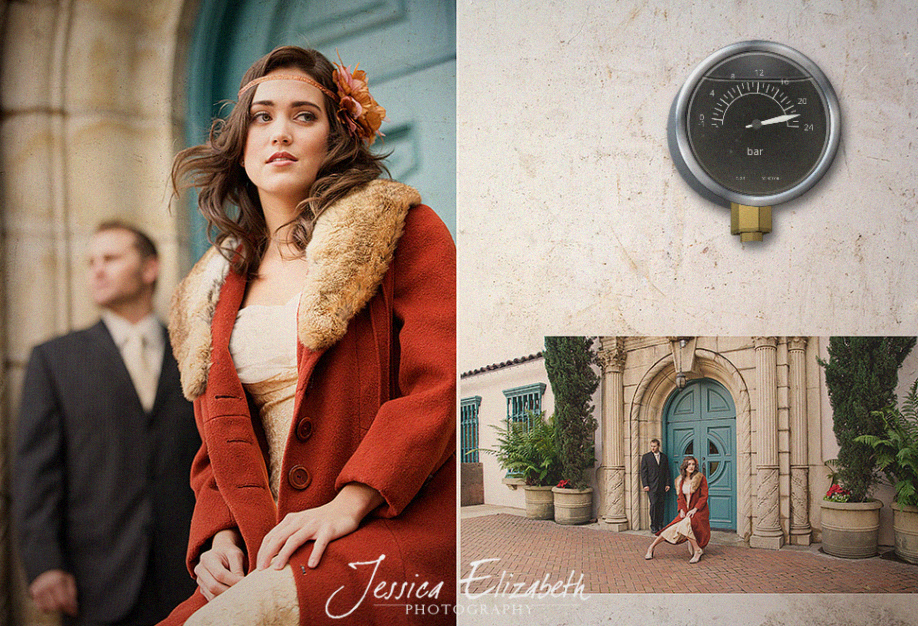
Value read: 22bar
